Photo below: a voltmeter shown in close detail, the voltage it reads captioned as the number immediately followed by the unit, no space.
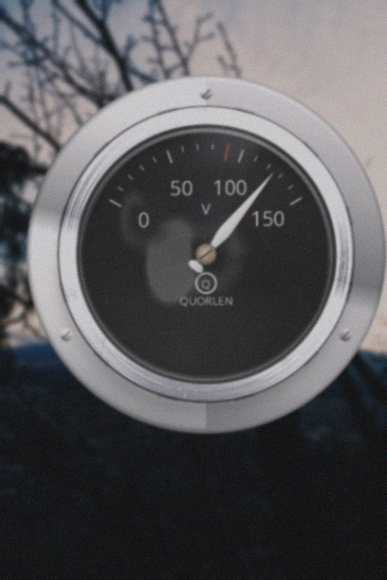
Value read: 125V
